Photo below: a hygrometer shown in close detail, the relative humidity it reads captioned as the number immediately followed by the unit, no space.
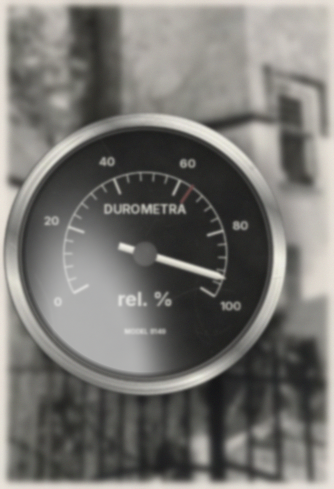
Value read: 94%
